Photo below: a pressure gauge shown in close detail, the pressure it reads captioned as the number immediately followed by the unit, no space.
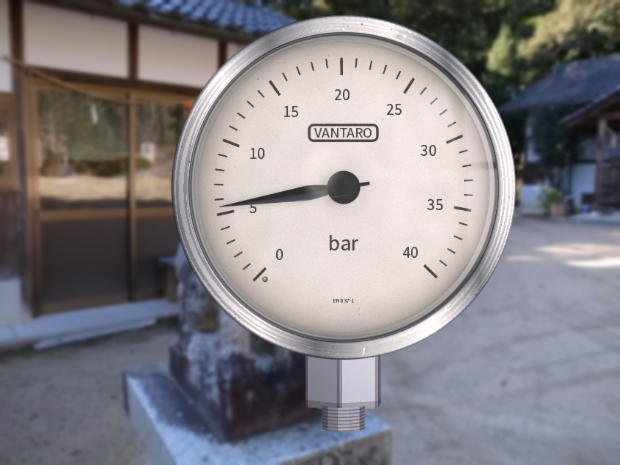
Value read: 5.5bar
